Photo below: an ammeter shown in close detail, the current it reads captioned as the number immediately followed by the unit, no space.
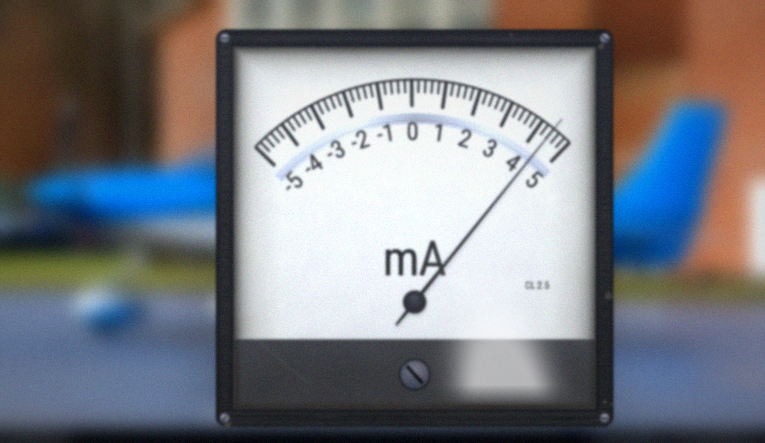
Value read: 4.4mA
